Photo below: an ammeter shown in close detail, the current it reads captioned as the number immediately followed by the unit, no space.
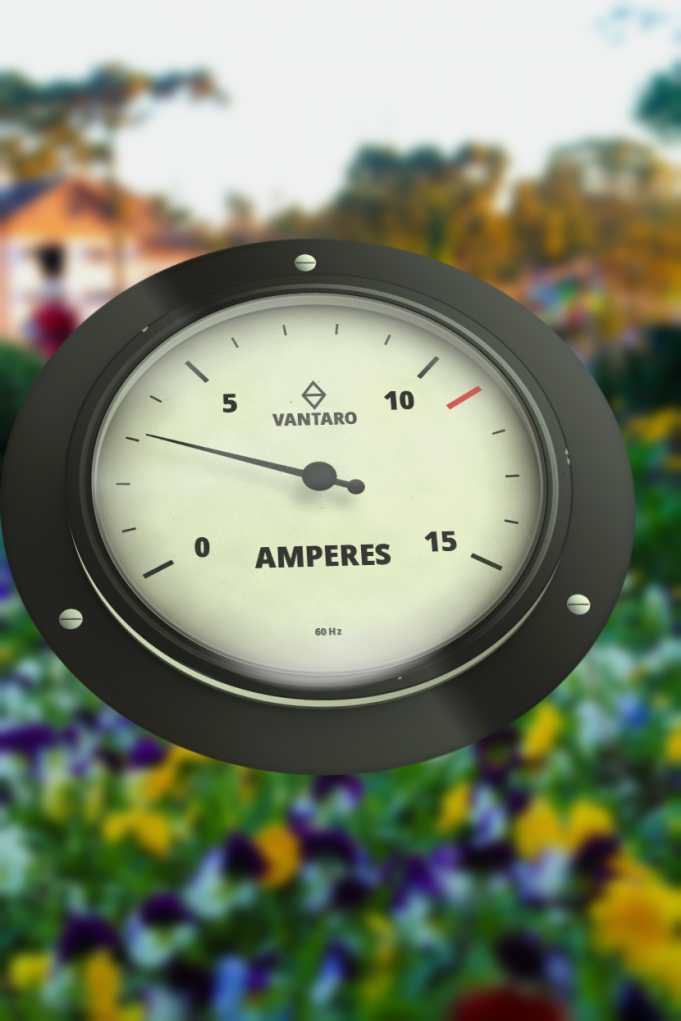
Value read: 3A
